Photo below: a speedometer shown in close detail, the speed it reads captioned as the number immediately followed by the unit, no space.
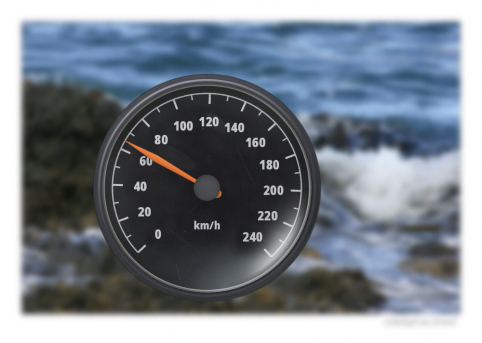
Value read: 65km/h
